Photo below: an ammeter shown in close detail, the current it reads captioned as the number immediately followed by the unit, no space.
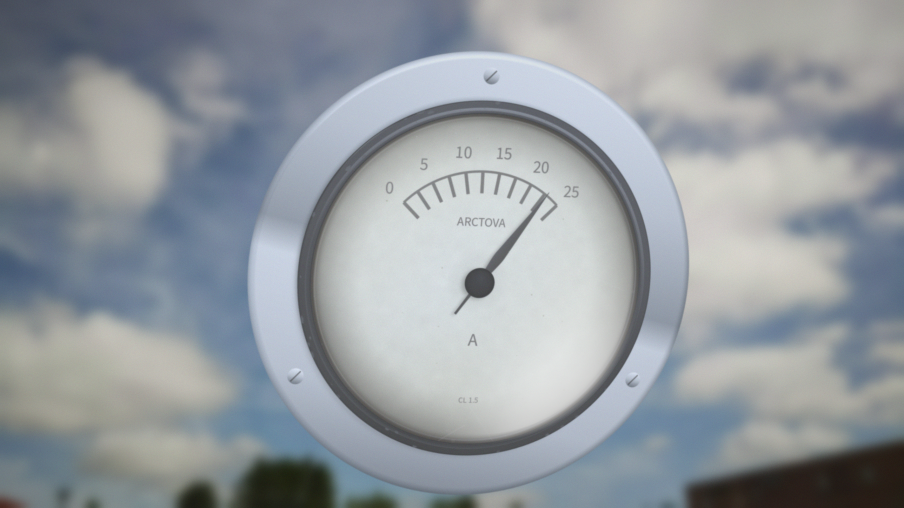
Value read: 22.5A
